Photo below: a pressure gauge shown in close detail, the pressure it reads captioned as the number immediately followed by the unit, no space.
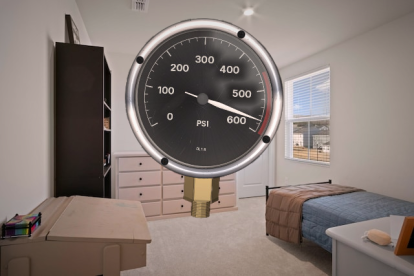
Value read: 570psi
